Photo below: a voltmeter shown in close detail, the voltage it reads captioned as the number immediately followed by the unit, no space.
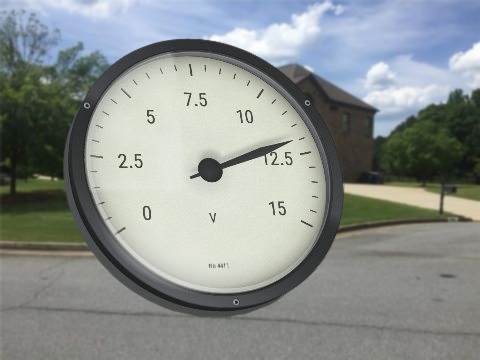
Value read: 12V
